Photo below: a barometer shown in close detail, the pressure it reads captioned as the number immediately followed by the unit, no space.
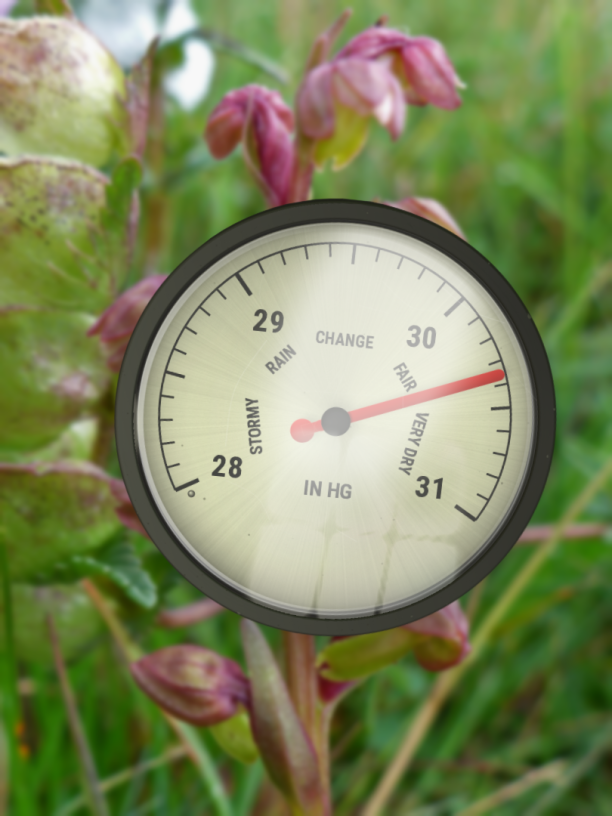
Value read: 30.35inHg
